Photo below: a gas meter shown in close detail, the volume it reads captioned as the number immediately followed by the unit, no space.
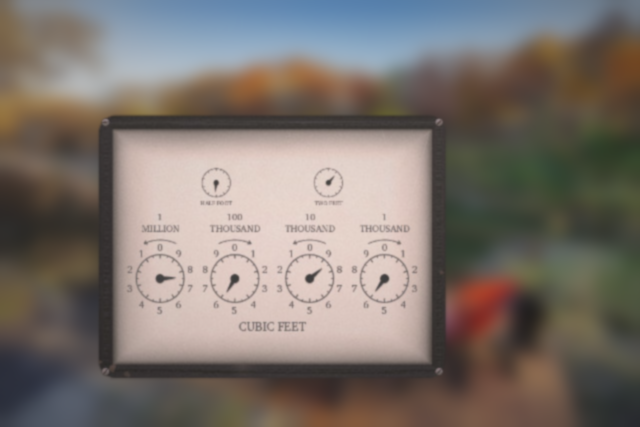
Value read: 758600ft³
